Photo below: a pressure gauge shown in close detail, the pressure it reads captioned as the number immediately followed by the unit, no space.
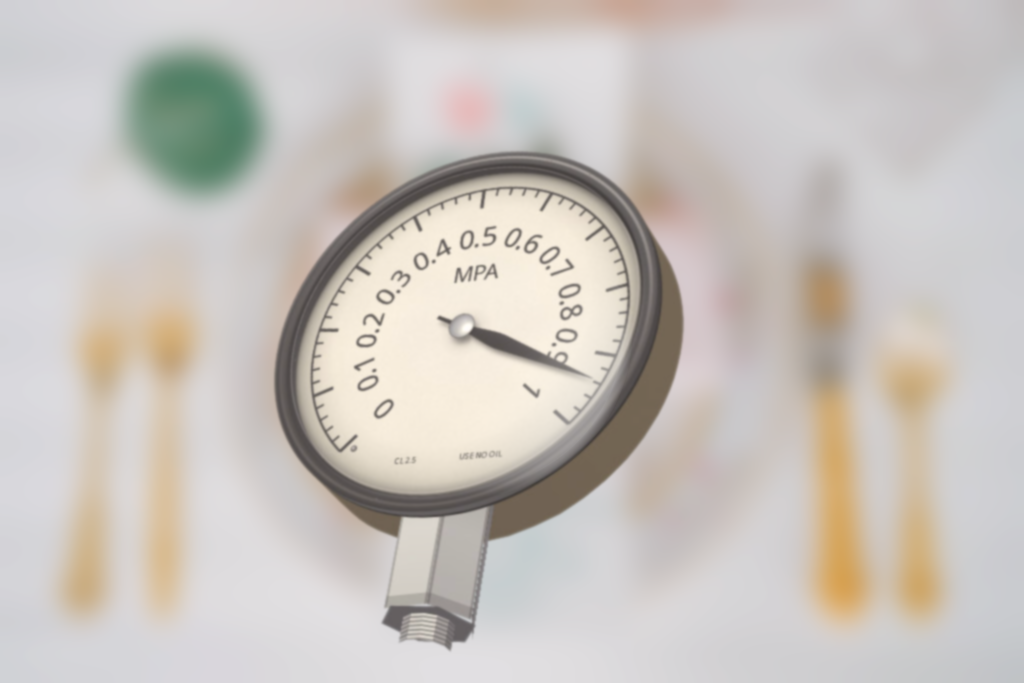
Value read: 0.94MPa
